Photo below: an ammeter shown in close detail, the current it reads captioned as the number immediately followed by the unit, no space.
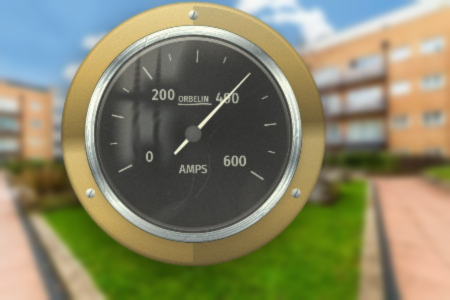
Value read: 400A
